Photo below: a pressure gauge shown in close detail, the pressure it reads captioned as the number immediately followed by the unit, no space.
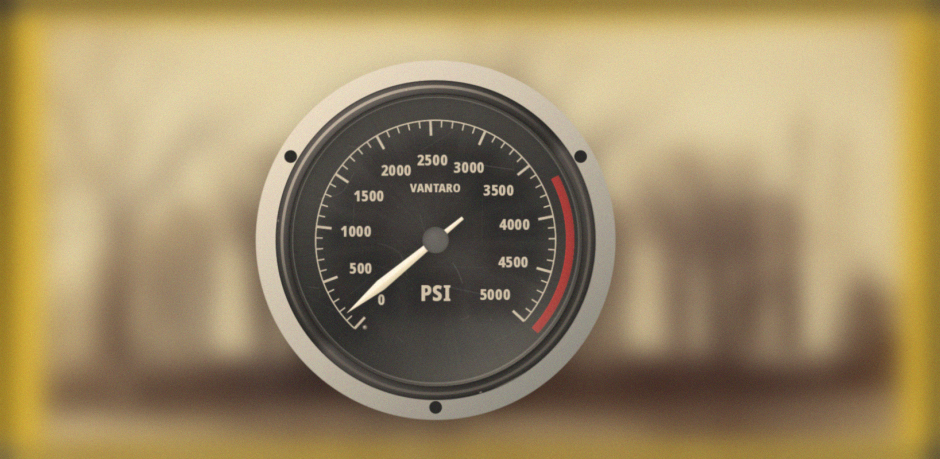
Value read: 150psi
